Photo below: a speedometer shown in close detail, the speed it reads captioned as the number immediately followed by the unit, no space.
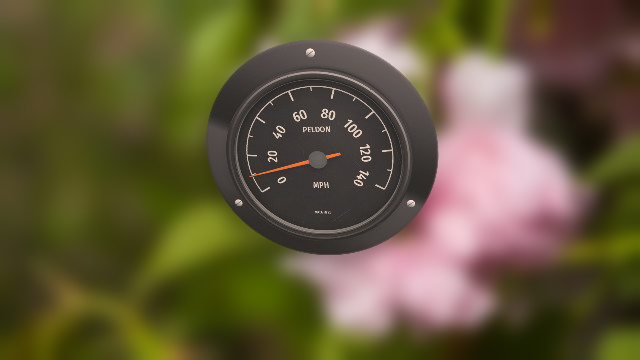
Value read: 10mph
